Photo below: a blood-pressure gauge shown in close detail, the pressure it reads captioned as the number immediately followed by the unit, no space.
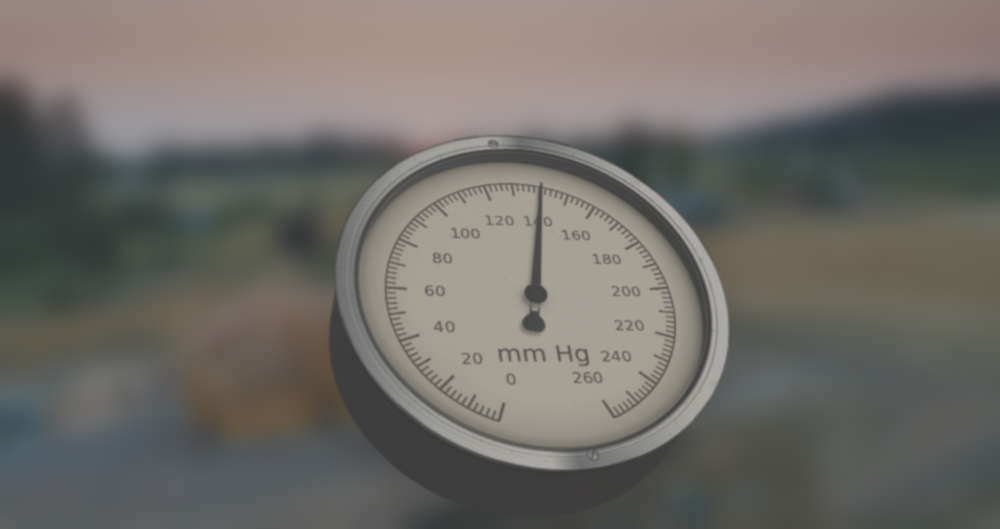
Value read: 140mmHg
